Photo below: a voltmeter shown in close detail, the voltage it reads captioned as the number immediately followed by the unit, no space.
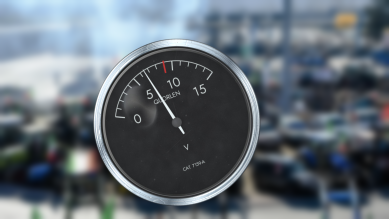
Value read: 6.5V
